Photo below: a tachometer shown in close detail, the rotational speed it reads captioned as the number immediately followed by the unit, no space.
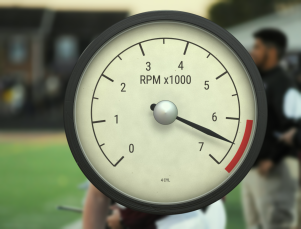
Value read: 6500rpm
